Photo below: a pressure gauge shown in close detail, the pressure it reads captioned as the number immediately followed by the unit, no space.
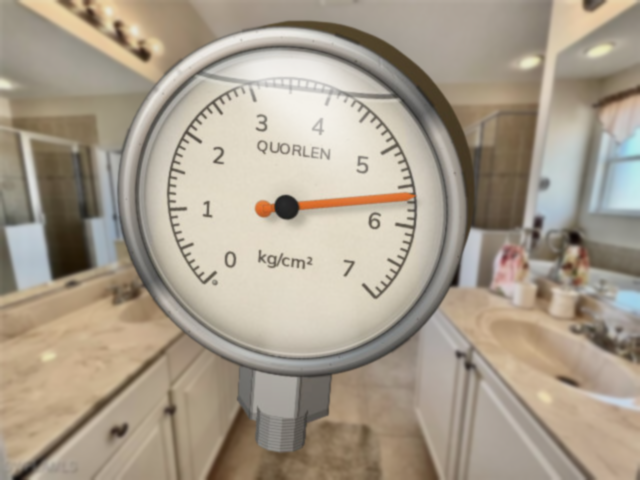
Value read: 5.6kg/cm²
